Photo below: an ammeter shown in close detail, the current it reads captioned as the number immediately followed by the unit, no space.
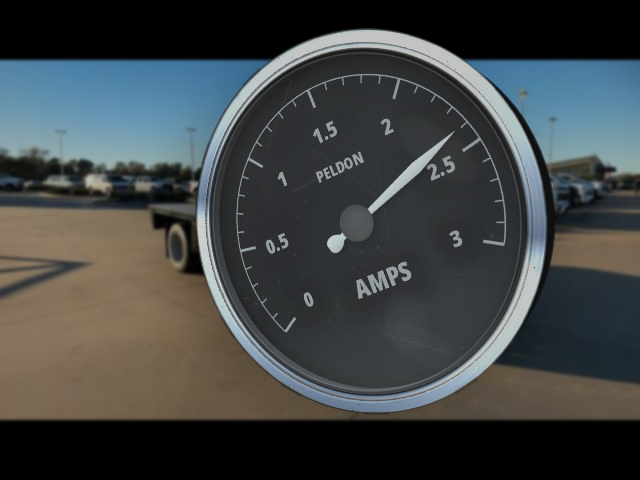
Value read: 2.4A
